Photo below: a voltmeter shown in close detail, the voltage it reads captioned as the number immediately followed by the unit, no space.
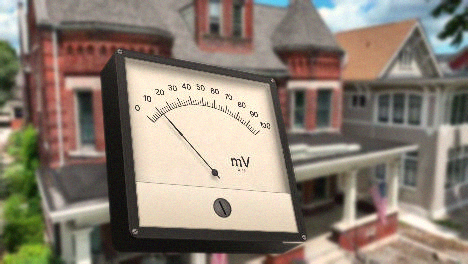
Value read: 10mV
